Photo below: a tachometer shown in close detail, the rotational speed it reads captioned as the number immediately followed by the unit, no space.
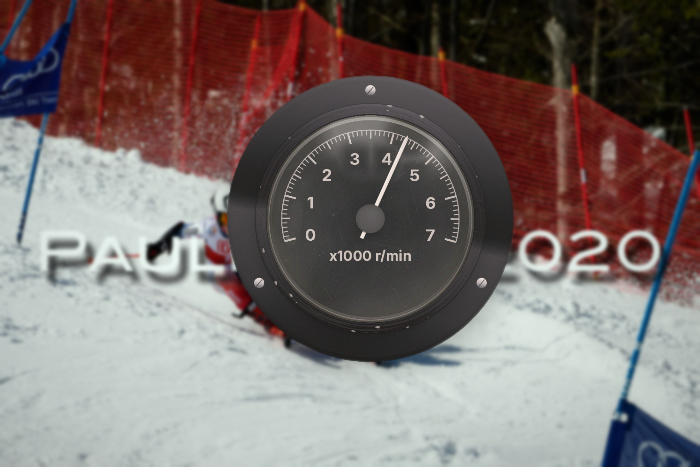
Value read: 4300rpm
